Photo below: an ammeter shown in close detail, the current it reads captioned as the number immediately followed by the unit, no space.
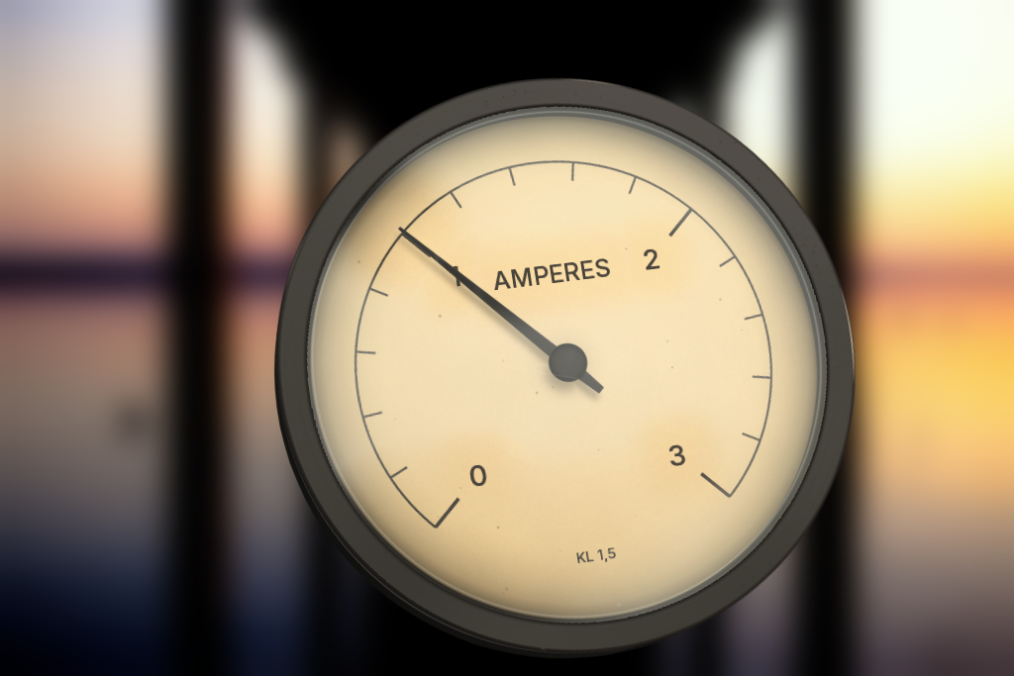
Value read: 1A
